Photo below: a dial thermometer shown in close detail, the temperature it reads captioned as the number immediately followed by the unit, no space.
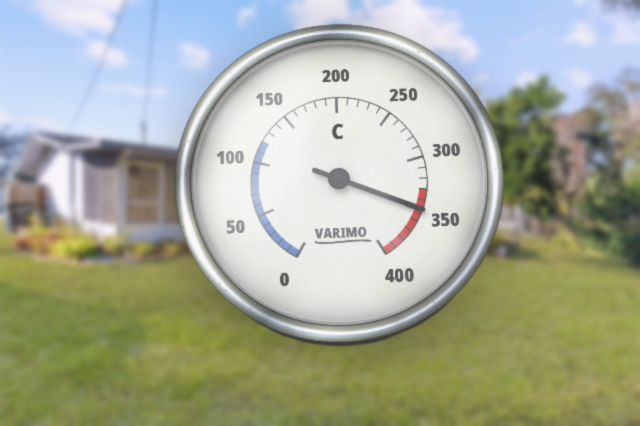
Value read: 350°C
